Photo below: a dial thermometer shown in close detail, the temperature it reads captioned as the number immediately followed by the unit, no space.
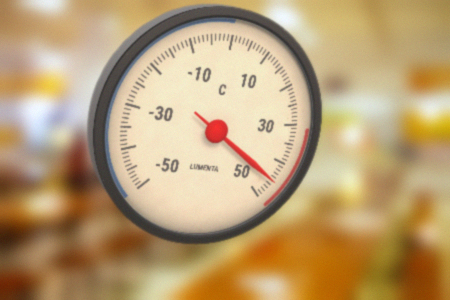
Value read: 45°C
